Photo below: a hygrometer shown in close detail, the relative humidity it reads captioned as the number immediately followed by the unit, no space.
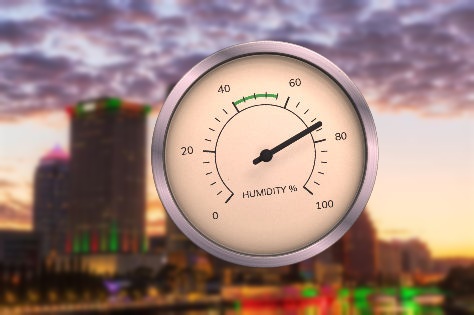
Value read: 74%
